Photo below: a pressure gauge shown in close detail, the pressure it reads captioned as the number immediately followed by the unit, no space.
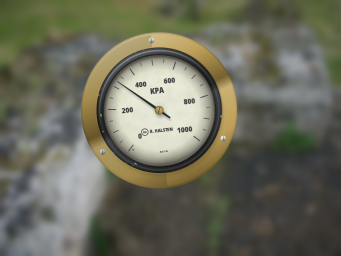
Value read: 325kPa
